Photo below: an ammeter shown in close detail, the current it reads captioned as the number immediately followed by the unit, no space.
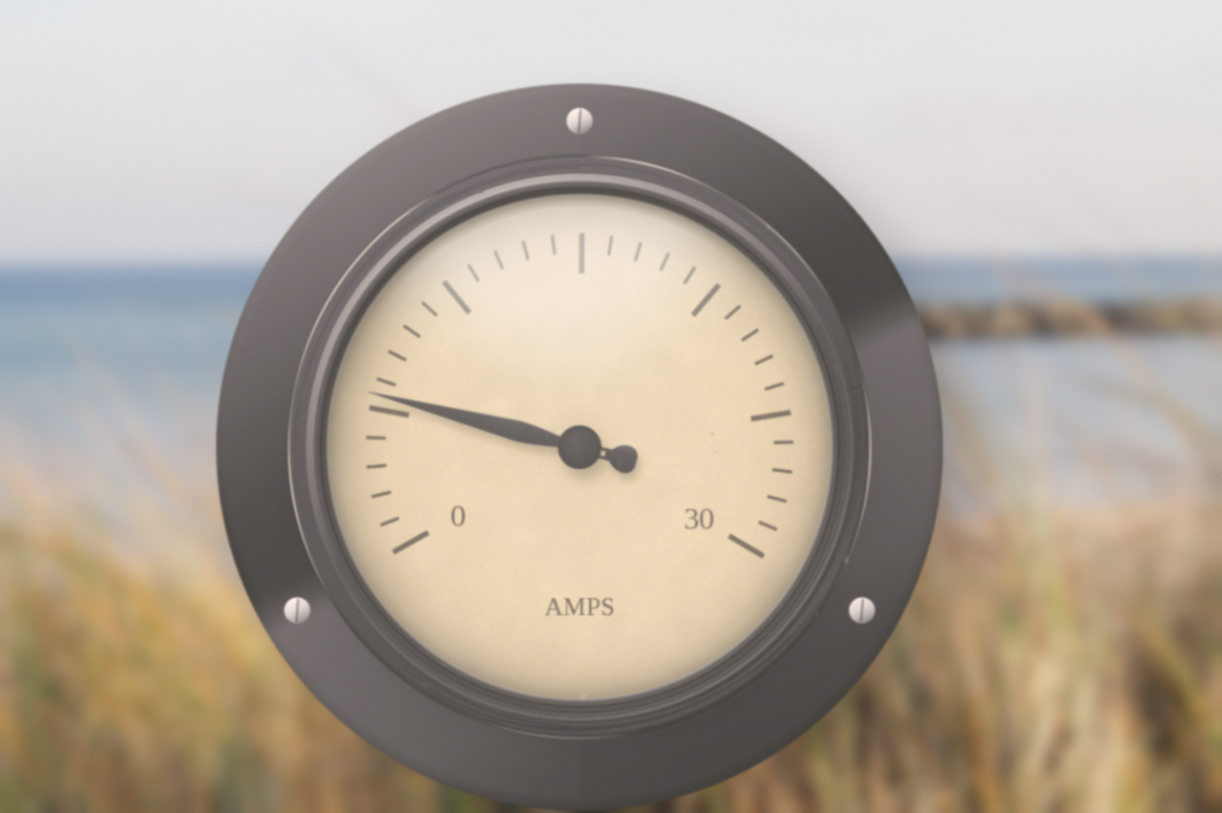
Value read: 5.5A
